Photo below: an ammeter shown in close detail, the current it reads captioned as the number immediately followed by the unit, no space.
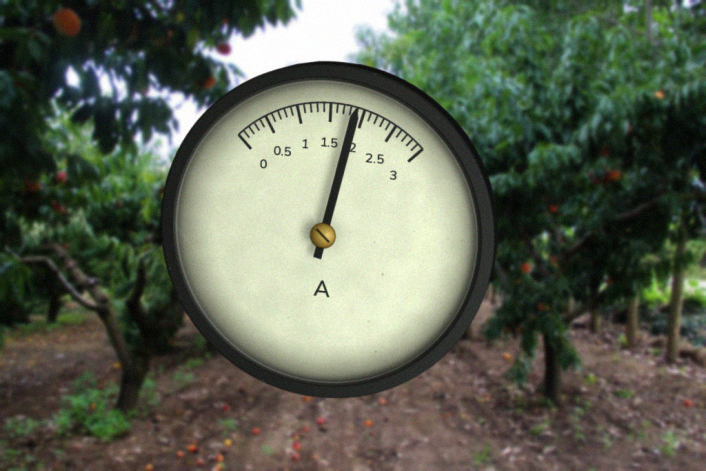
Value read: 1.9A
